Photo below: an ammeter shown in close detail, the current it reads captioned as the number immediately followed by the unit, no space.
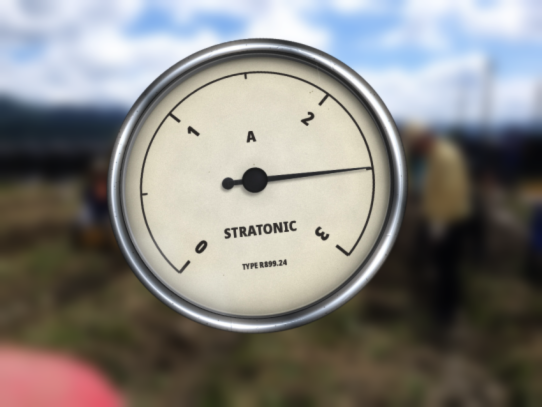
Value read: 2.5A
